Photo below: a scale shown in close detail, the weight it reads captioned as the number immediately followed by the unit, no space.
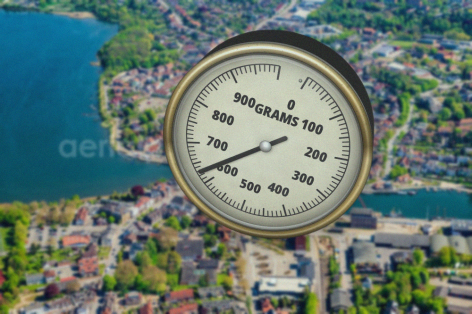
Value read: 630g
